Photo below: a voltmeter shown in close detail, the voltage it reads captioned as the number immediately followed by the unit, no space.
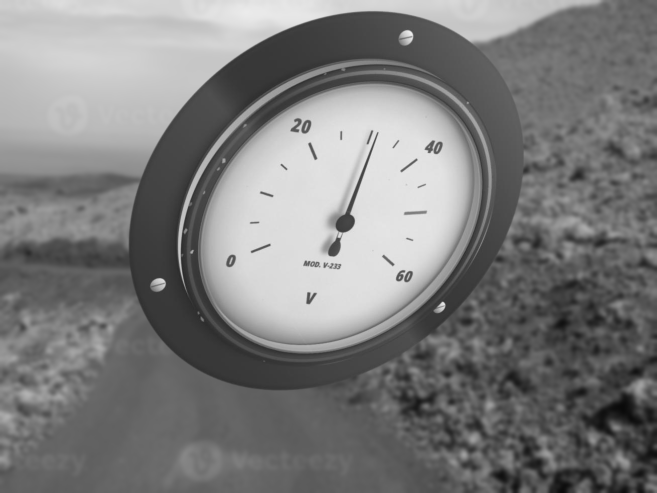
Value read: 30V
